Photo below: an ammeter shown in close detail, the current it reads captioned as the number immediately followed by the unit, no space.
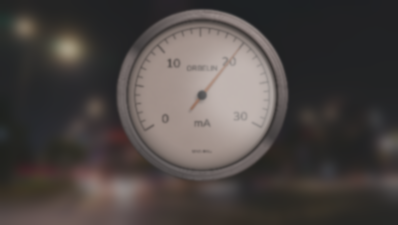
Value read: 20mA
